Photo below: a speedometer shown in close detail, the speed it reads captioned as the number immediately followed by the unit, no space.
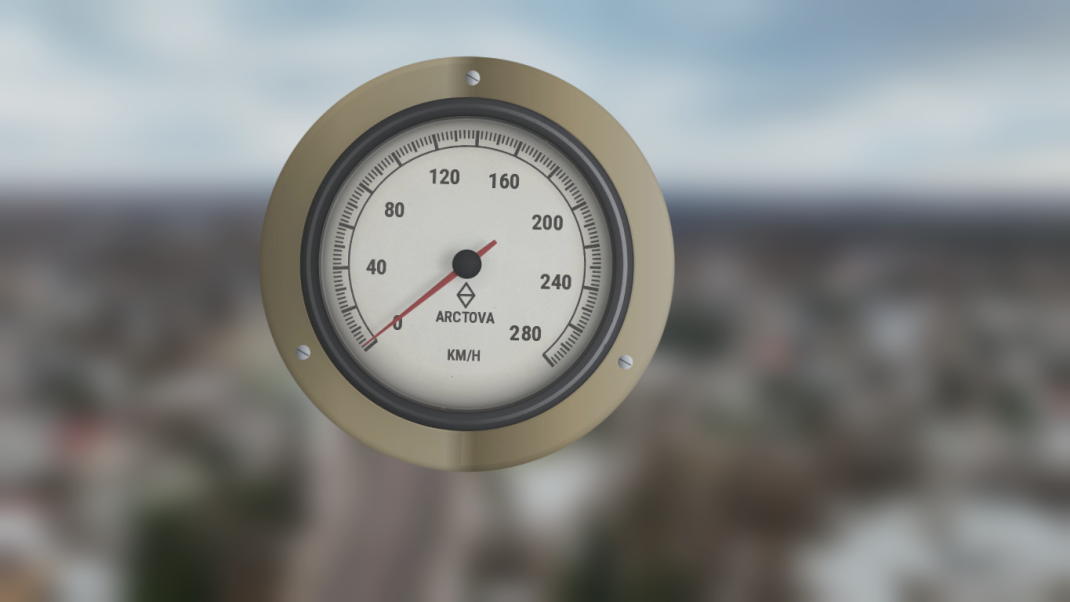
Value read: 2km/h
